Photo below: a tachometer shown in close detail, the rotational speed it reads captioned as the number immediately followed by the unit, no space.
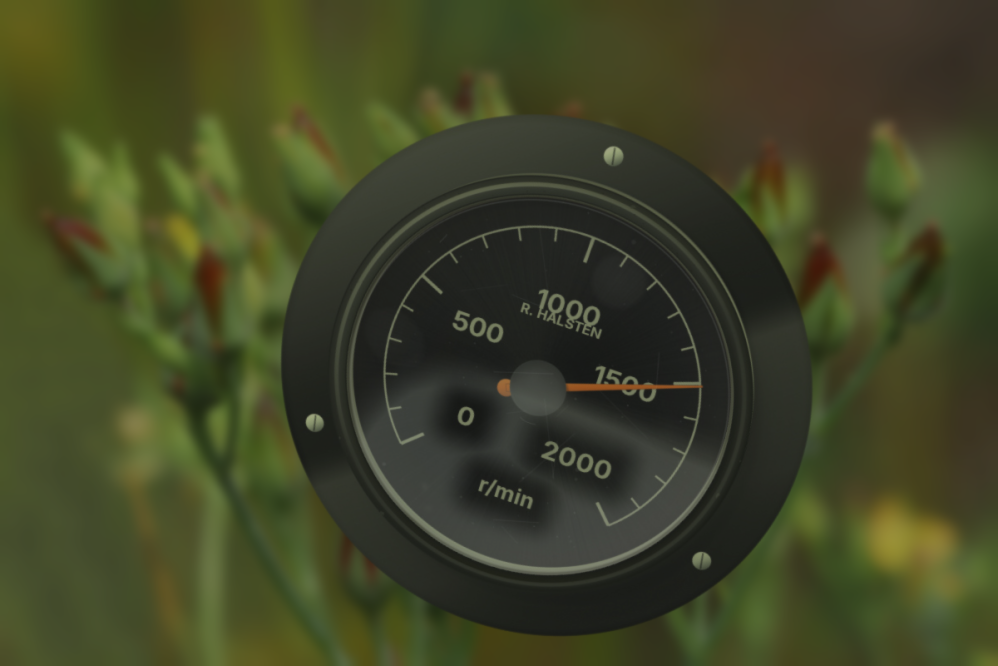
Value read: 1500rpm
